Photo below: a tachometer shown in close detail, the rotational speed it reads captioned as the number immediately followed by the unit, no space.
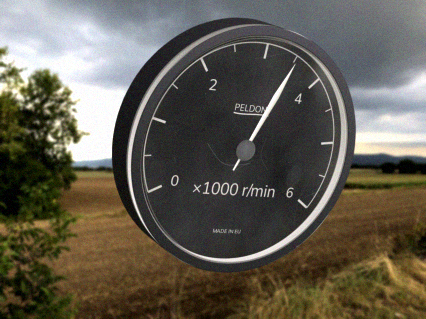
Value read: 3500rpm
